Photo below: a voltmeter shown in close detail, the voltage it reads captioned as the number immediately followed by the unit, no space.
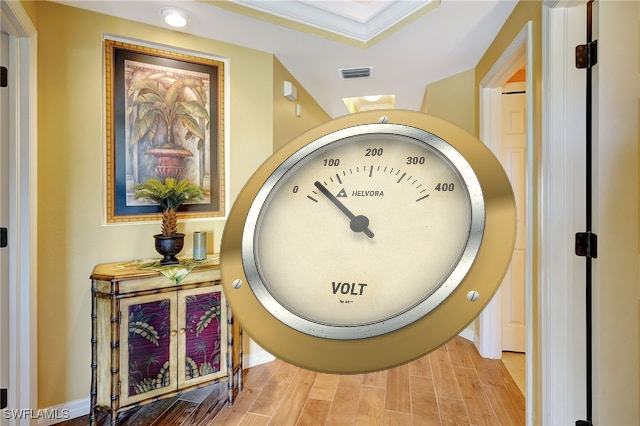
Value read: 40V
